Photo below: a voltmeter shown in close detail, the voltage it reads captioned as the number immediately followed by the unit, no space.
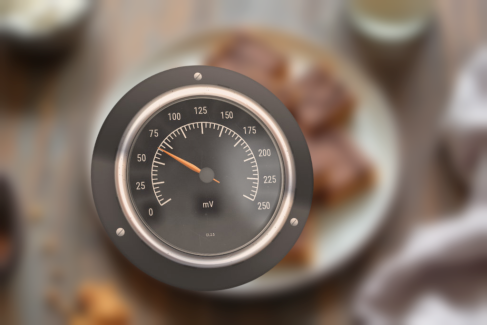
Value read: 65mV
